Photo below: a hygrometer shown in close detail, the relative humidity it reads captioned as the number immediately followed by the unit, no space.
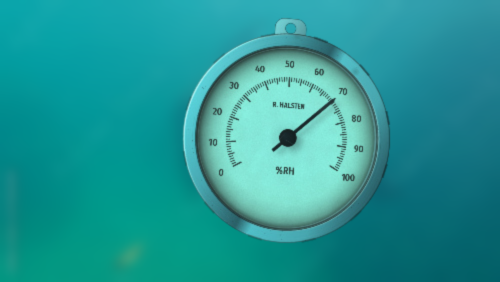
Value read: 70%
